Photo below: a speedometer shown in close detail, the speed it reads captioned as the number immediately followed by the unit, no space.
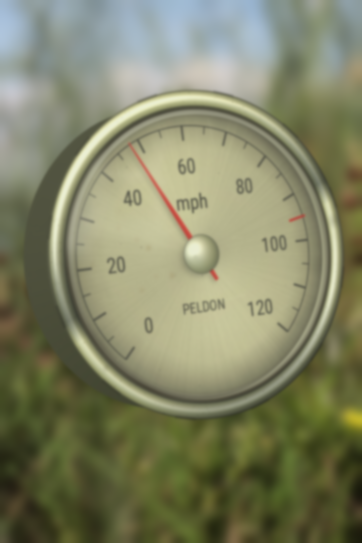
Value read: 47.5mph
